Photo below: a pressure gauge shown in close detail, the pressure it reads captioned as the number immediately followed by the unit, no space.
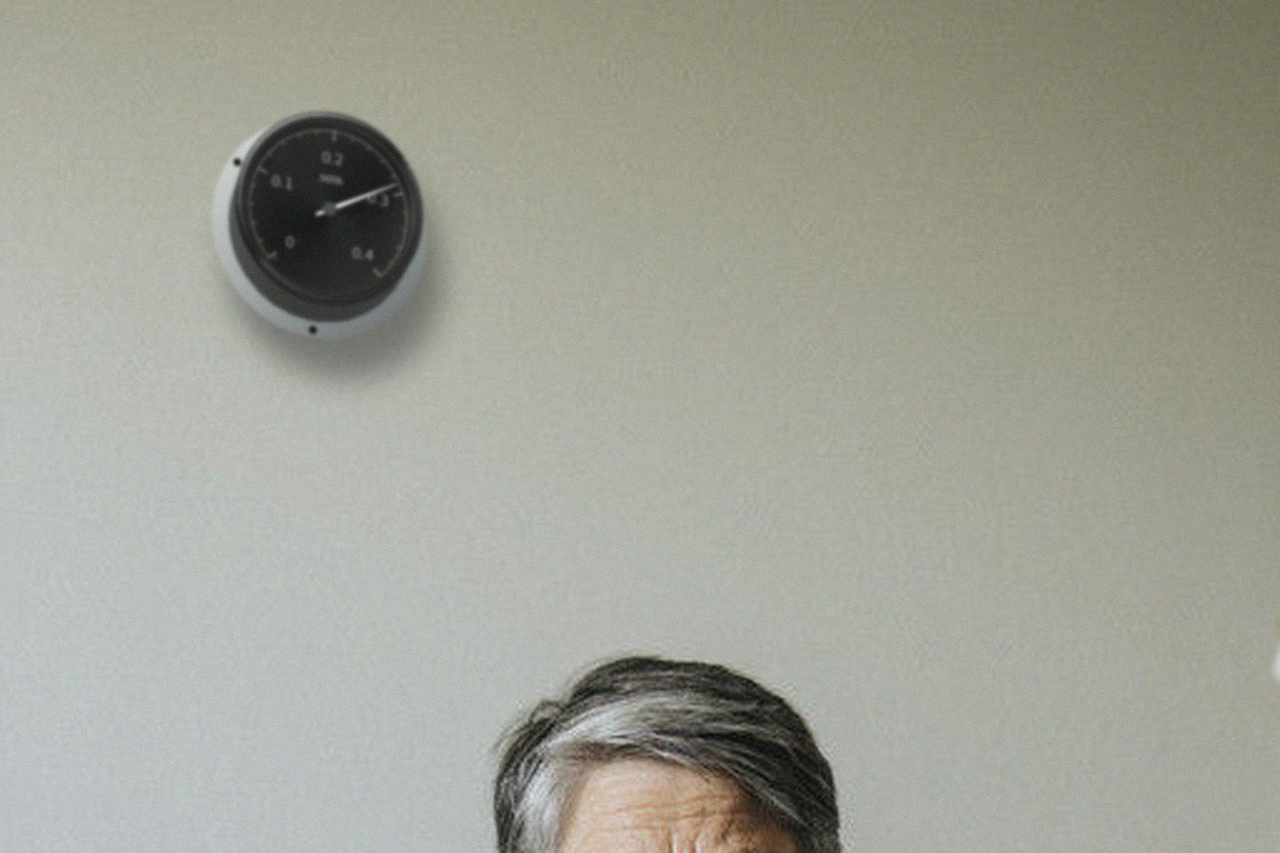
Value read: 0.29MPa
